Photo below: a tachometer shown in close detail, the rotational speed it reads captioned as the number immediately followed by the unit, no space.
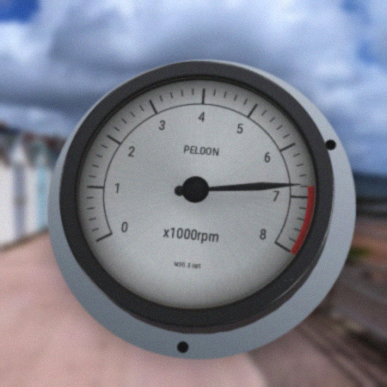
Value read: 6800rpm
